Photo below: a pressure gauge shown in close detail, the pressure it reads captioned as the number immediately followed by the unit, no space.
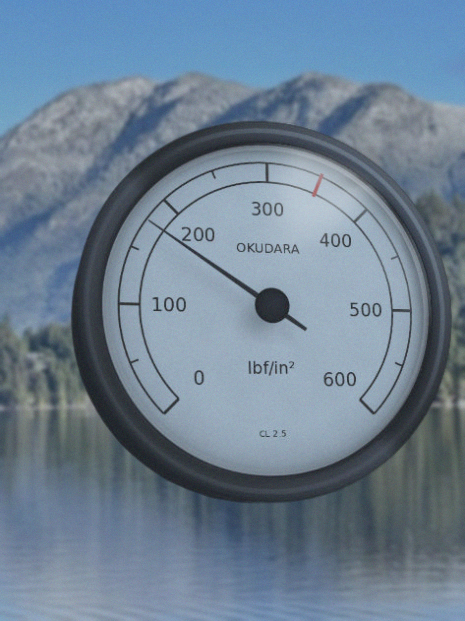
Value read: 175psi
